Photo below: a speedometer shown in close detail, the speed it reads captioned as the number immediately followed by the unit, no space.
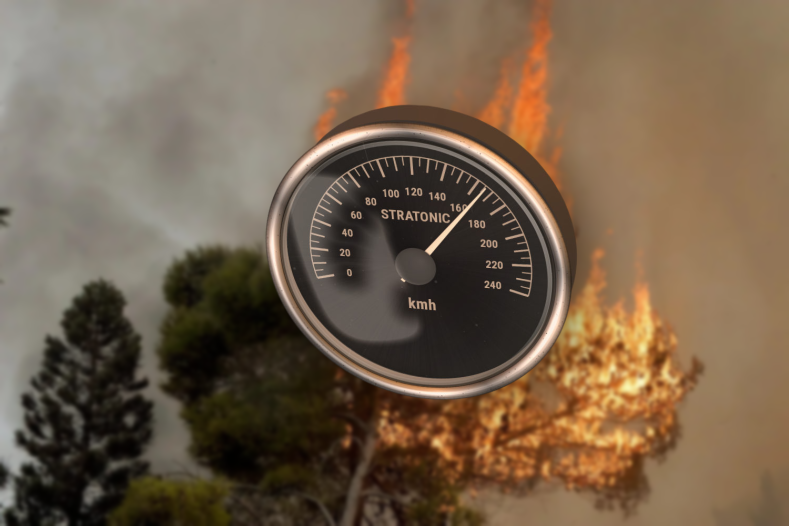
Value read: 165km/h
